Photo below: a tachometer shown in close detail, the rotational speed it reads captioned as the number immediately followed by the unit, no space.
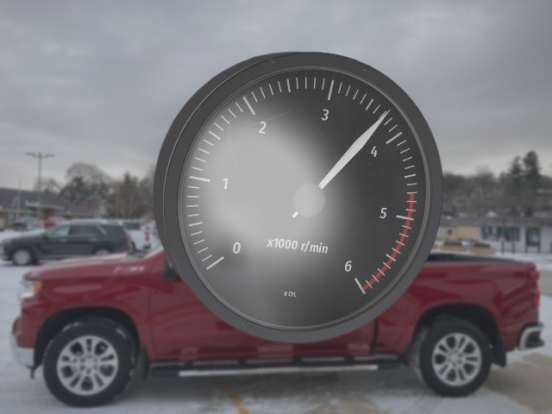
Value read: 3700rpm
